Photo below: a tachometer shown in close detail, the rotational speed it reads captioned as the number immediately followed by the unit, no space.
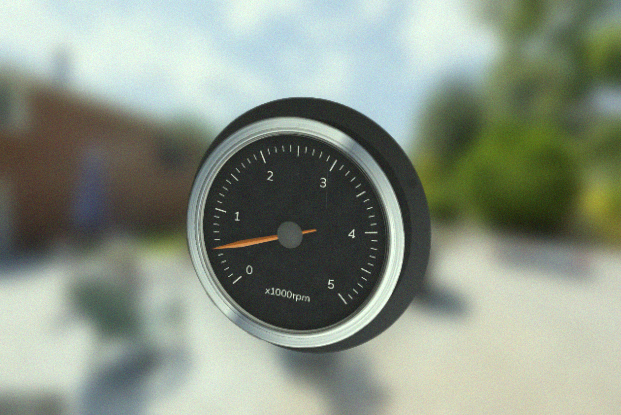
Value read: 500rpm
